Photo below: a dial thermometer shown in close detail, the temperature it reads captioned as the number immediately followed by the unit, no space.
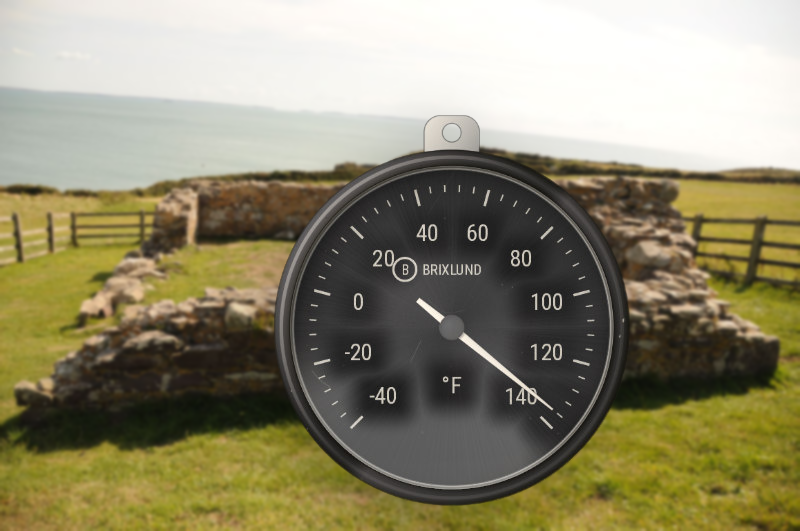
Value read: 136°F
